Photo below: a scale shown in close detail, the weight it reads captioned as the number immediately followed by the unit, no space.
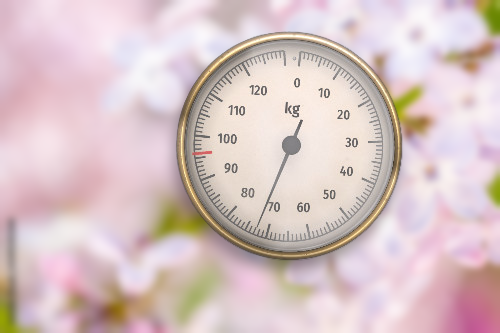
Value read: 73kg
